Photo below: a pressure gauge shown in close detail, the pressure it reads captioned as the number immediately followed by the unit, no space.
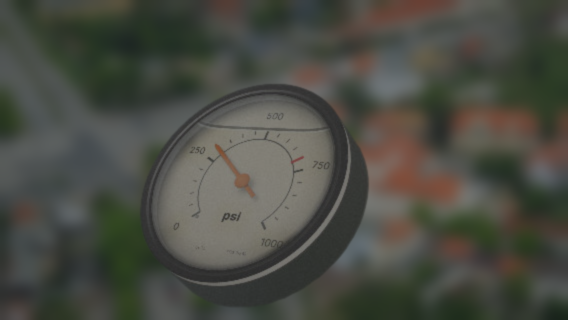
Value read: 300psi
